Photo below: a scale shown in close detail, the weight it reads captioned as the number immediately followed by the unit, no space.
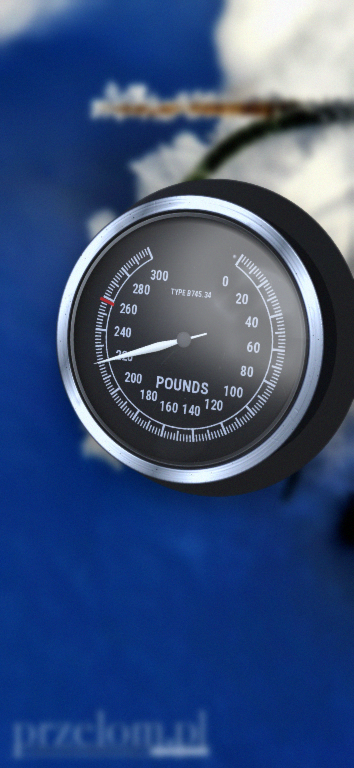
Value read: 220lb
